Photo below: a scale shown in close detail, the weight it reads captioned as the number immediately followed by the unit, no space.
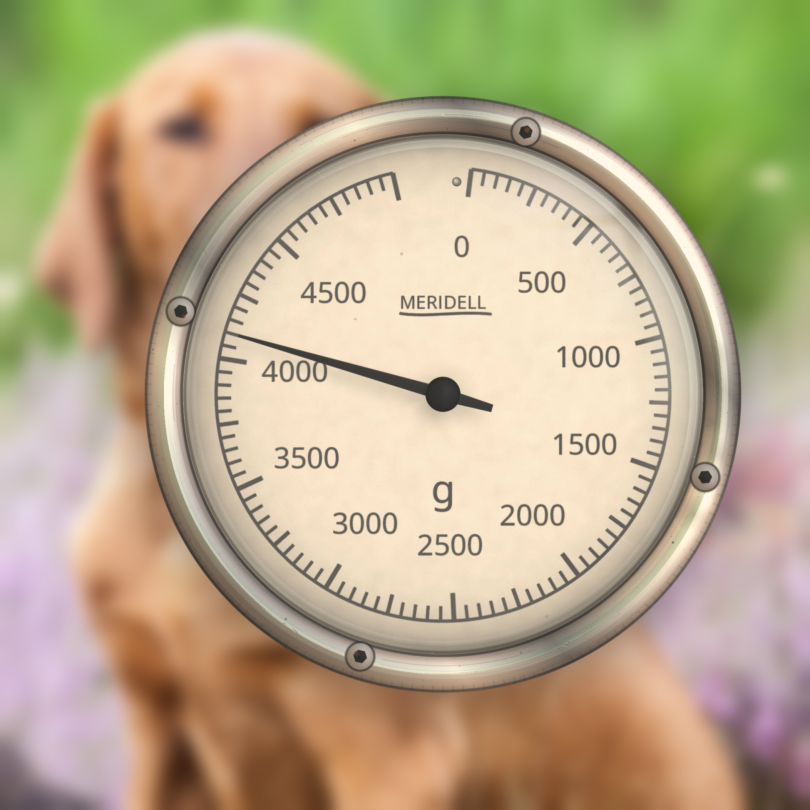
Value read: 4100g
